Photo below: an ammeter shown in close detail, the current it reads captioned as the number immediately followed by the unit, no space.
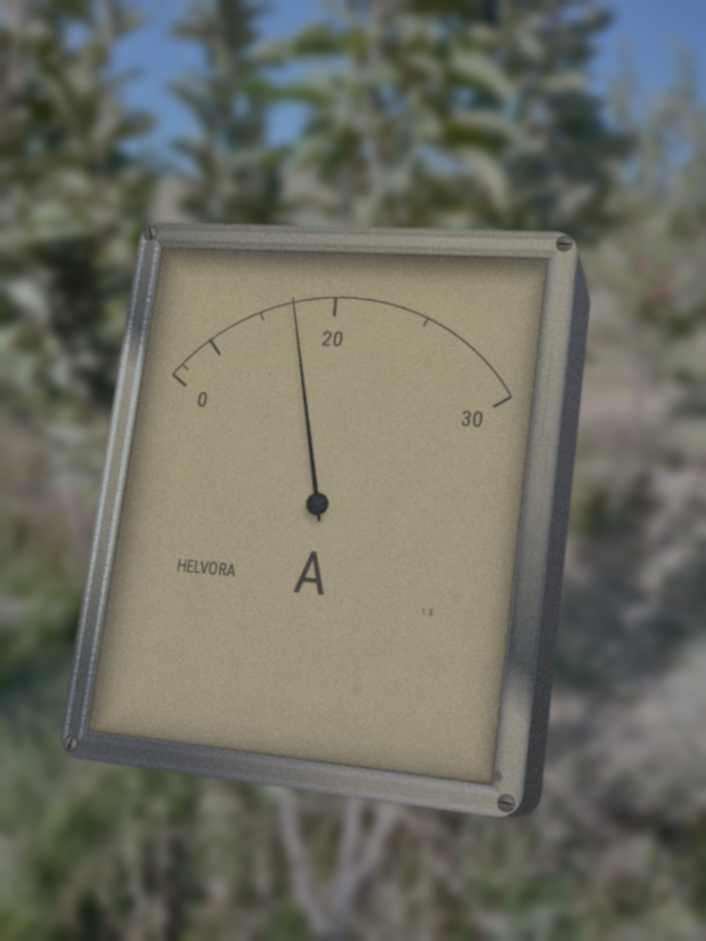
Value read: 17.5A
